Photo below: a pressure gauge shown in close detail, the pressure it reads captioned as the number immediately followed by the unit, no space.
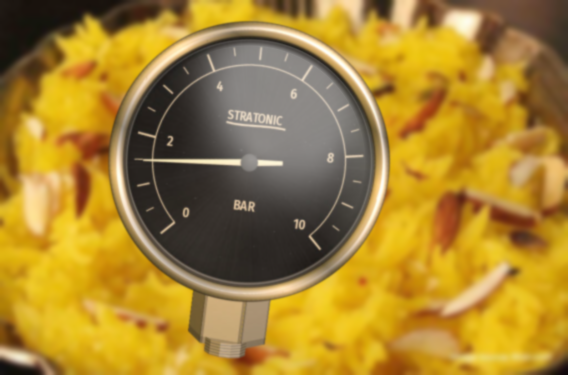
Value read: 1.5bar
